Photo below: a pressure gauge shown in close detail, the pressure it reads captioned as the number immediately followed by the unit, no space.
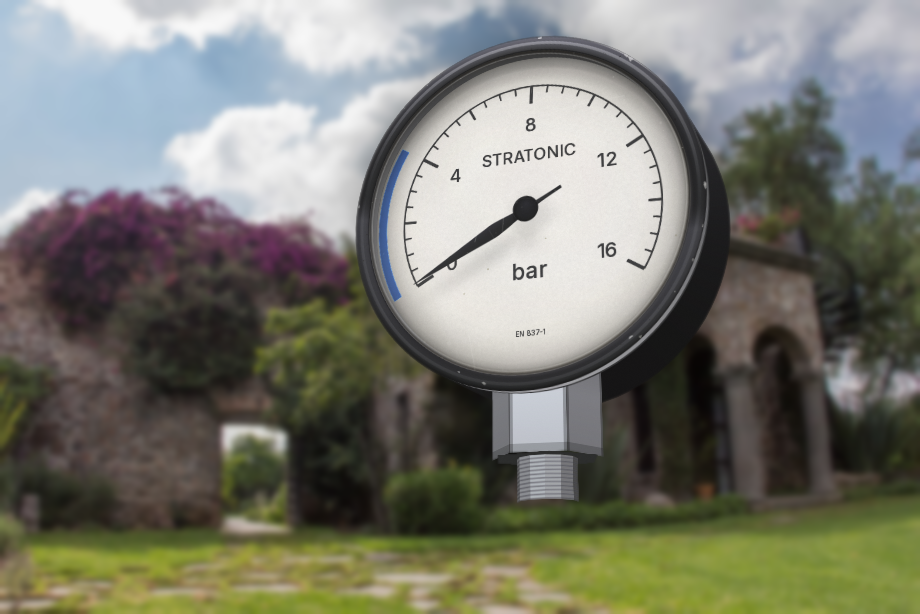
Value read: 0bar
